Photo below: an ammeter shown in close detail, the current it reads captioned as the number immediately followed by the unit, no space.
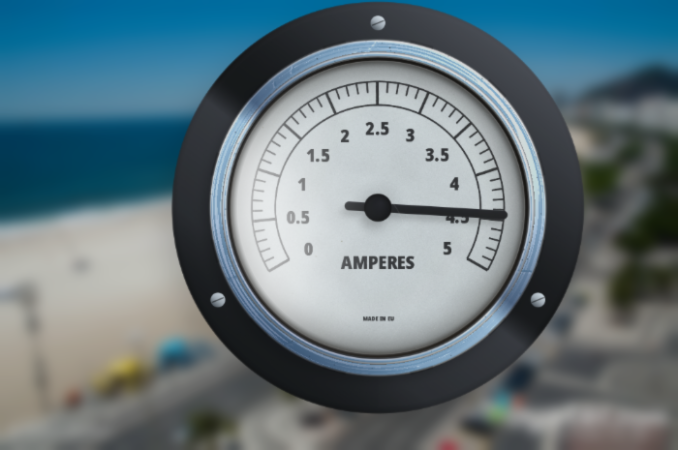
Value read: 4.45A
